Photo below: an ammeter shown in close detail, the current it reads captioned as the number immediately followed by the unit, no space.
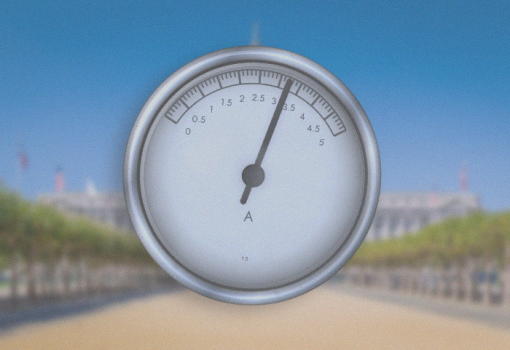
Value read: 3.2A
